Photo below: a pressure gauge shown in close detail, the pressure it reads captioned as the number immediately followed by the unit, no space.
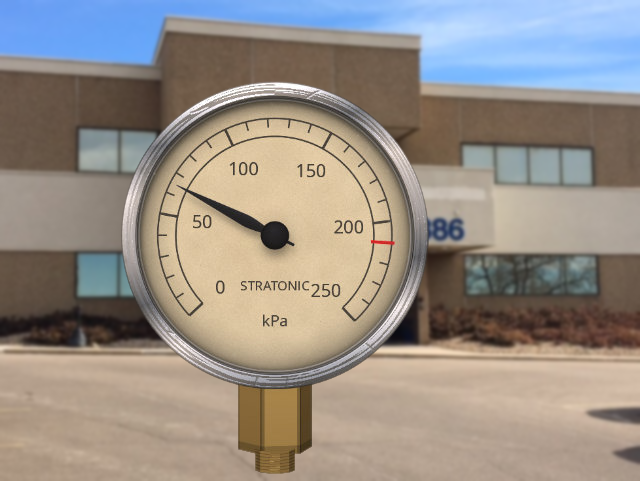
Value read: 65kPa
